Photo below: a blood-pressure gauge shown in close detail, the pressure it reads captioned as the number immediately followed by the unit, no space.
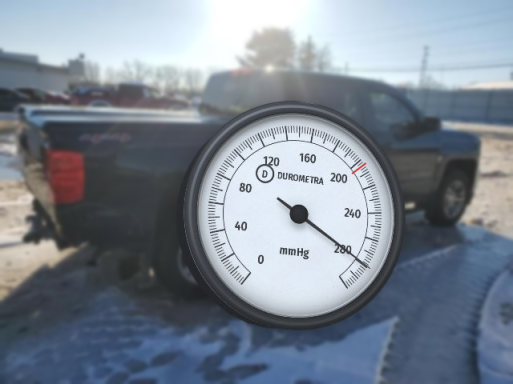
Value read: 280mmHg
